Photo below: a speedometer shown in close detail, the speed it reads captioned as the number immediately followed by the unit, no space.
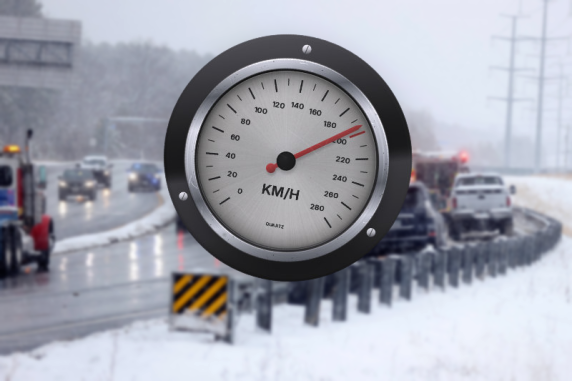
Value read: 195km/h
